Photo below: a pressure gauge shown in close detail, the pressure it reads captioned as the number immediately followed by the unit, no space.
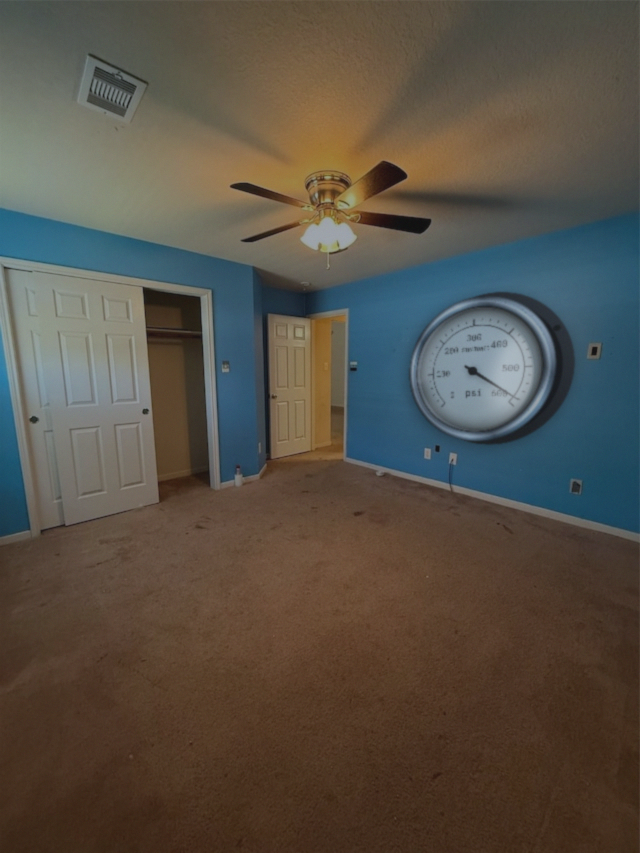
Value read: 580psi
